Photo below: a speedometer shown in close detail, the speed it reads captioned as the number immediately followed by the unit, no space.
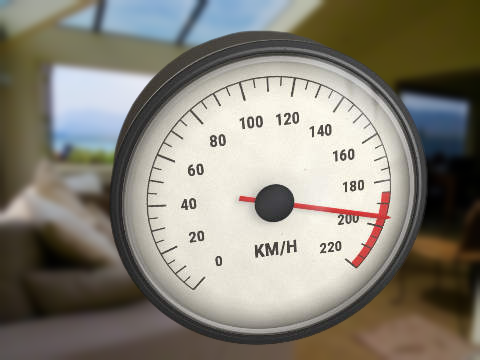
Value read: 195km/h
